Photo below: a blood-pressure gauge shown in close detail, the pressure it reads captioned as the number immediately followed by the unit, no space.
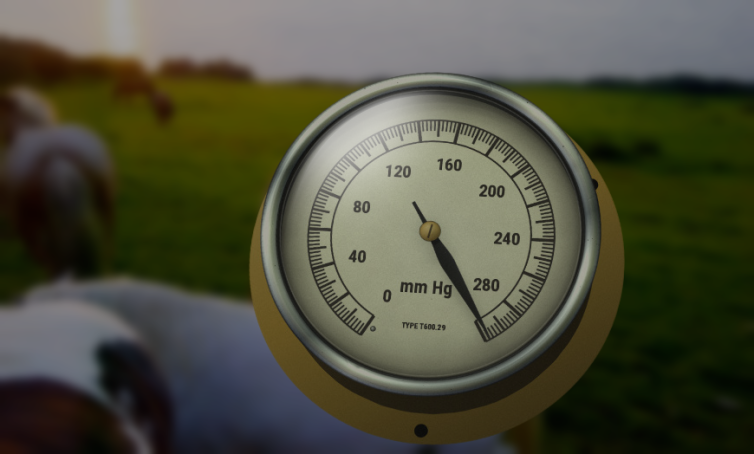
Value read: 298mmHg
